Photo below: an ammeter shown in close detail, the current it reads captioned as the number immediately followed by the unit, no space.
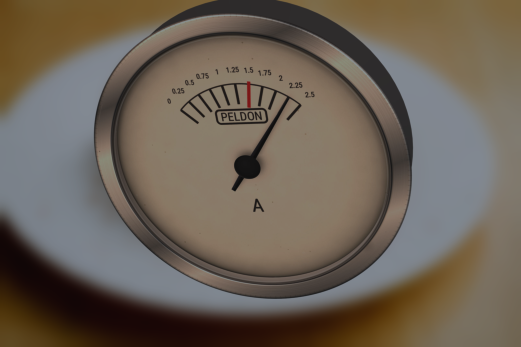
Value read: 2.25A
